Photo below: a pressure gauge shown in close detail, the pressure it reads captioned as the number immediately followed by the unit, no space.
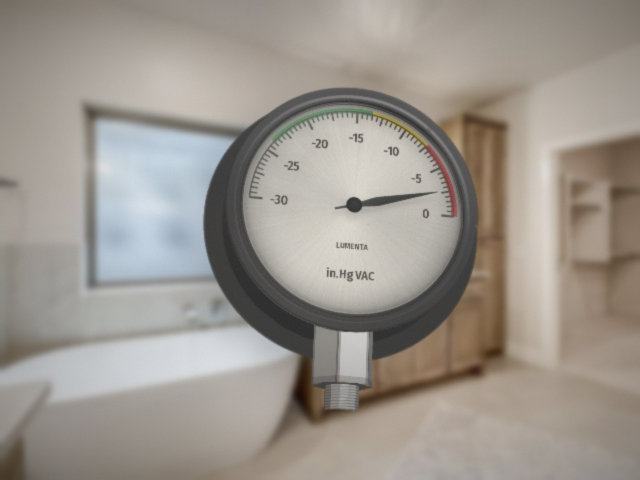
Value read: -2.5inHg
